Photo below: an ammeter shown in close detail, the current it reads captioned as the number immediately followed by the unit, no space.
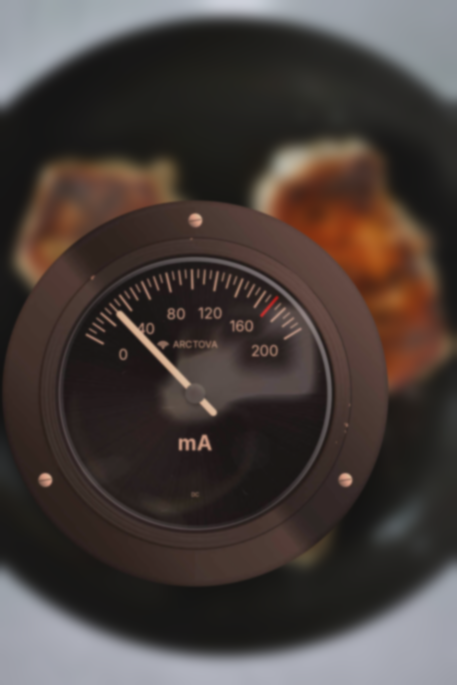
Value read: 30mA
